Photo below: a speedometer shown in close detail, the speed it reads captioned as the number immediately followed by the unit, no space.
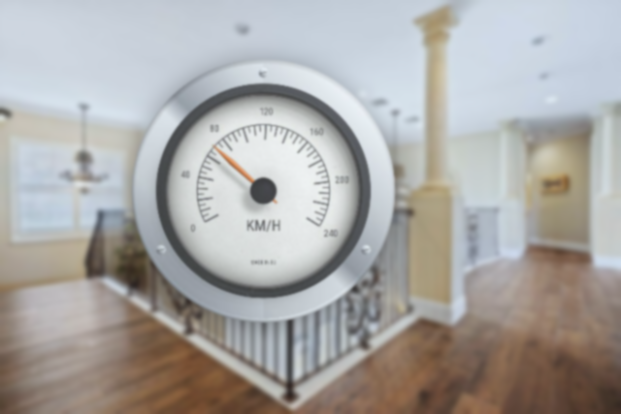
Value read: 70km/h
